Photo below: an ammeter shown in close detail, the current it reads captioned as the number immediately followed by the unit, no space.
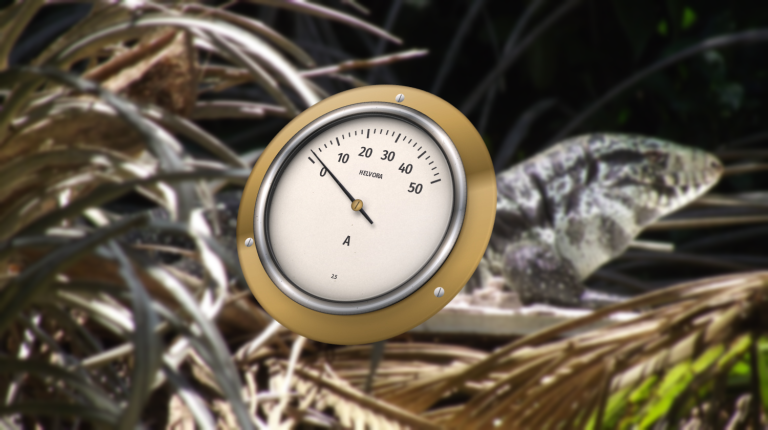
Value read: 2A
